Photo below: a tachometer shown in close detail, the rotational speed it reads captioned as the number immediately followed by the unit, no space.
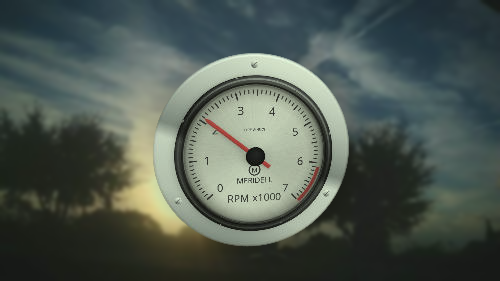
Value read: 2100rpm
